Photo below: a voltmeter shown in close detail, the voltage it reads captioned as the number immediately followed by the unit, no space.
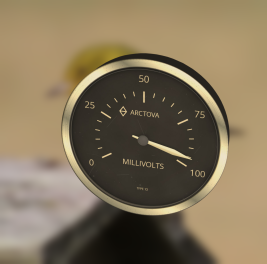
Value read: 95mV
